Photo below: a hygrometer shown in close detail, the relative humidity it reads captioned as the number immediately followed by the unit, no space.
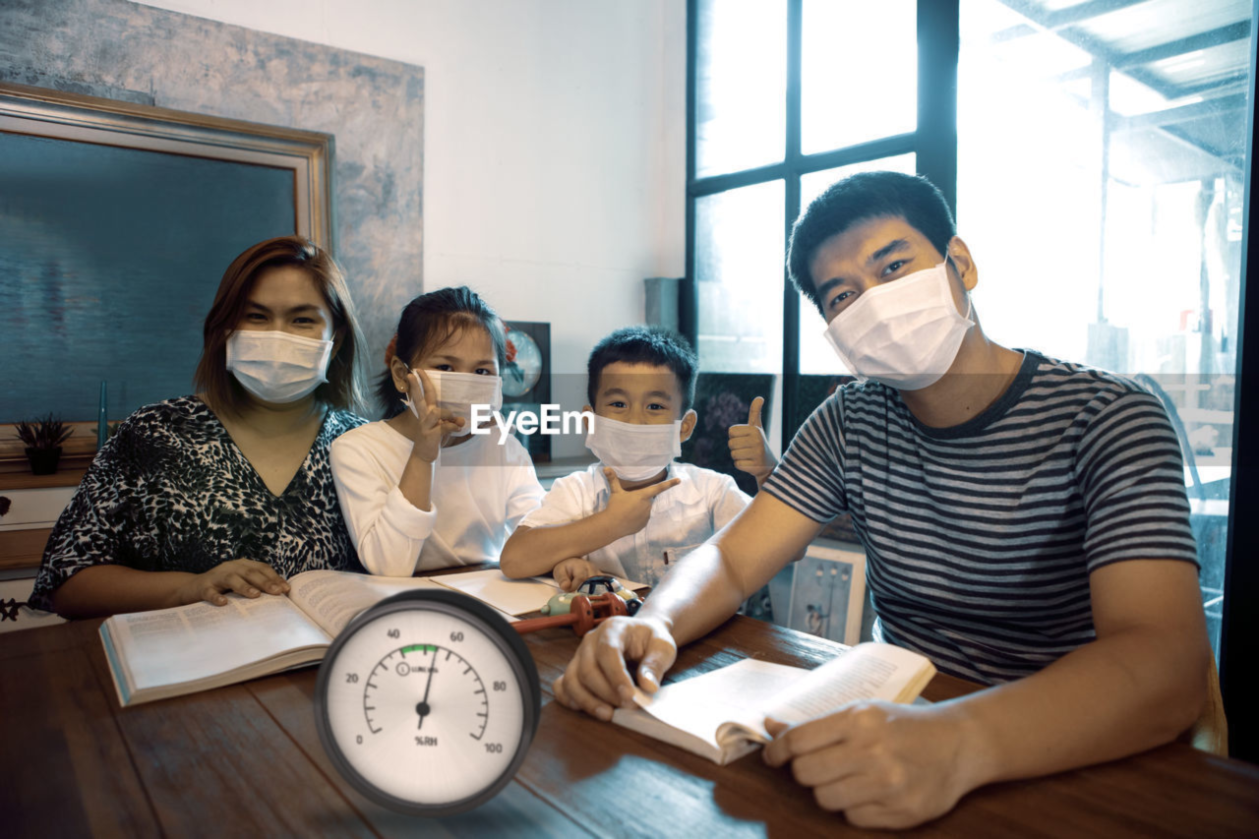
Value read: 55%
